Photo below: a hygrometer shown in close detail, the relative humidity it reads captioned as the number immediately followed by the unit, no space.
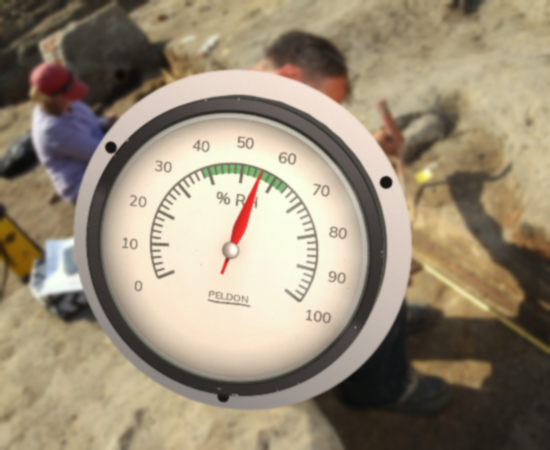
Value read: 56%
